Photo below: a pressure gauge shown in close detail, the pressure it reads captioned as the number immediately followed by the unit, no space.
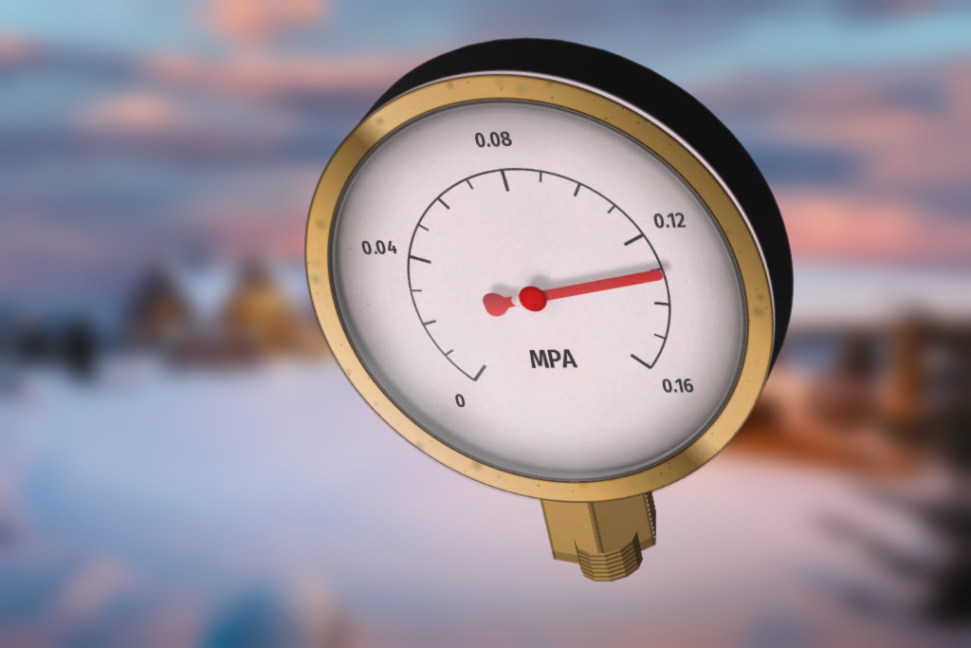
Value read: 0.13MPa
